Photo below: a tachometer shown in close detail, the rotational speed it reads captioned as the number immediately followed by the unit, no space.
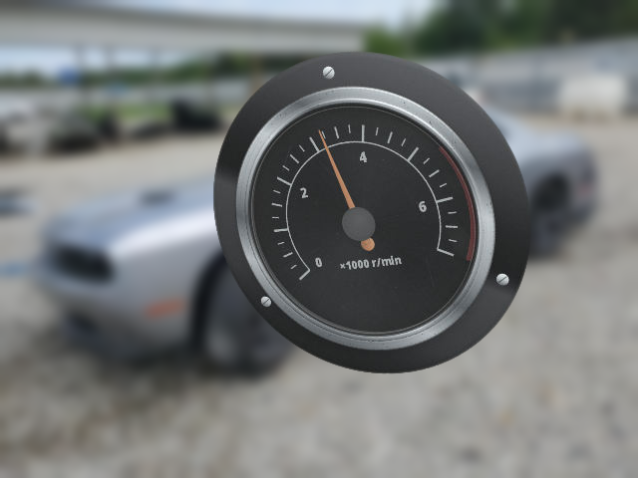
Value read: 3250rpm
